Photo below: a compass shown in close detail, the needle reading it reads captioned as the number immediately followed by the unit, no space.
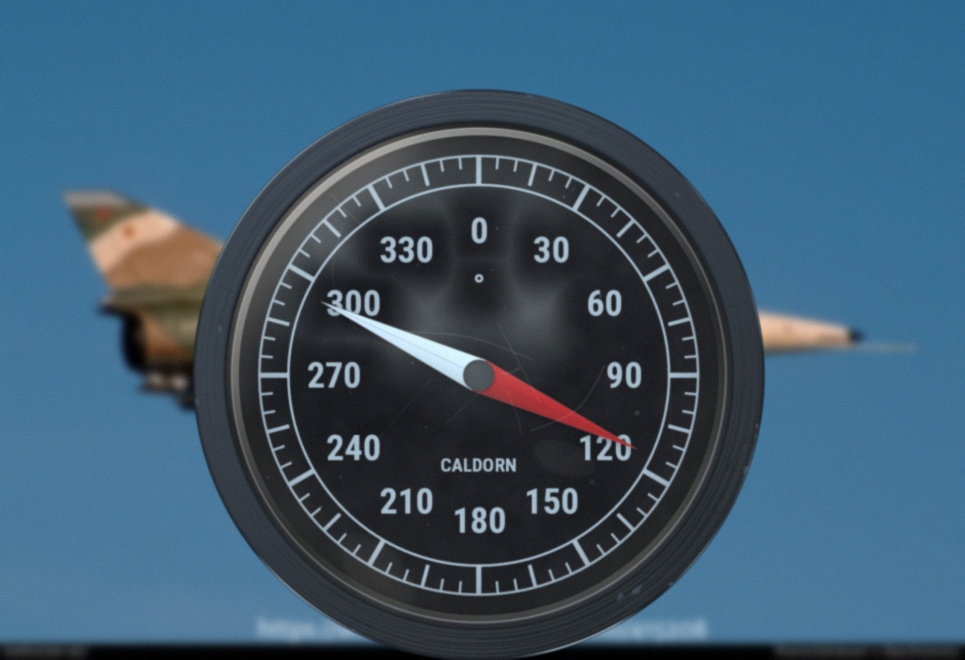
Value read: 115°
